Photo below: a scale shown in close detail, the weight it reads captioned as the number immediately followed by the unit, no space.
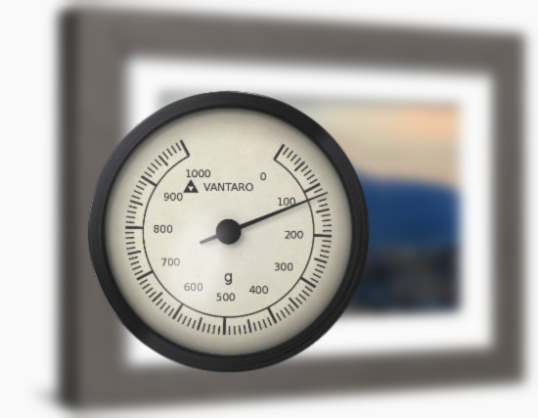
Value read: 120g
